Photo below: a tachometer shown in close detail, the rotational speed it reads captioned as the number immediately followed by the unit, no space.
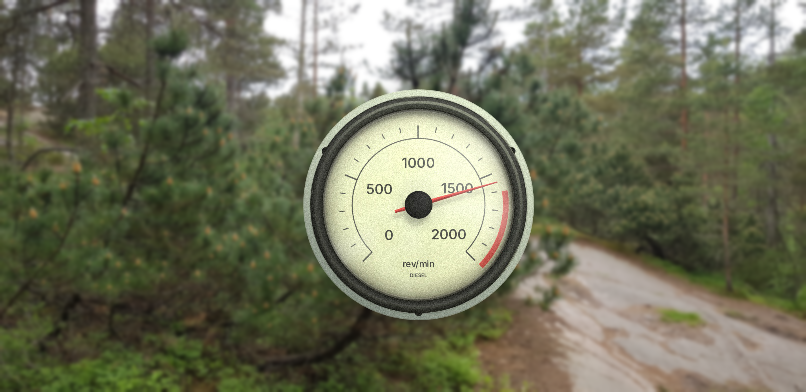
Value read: 1550rpm
